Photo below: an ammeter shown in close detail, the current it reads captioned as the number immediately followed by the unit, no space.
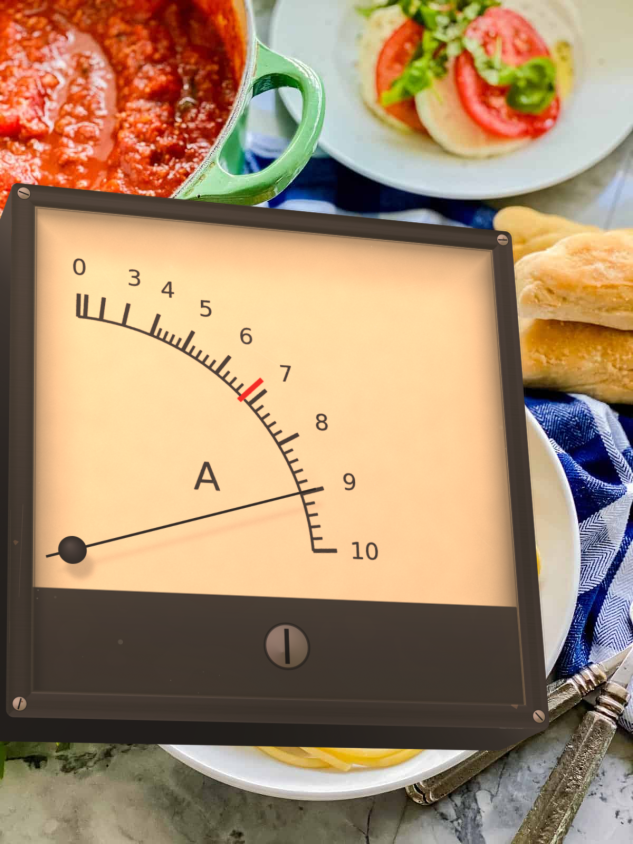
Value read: 9A
